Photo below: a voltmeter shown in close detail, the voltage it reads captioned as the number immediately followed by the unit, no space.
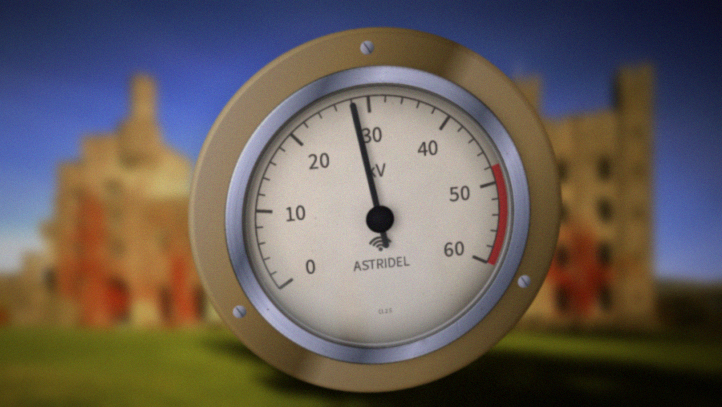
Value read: 28kV
